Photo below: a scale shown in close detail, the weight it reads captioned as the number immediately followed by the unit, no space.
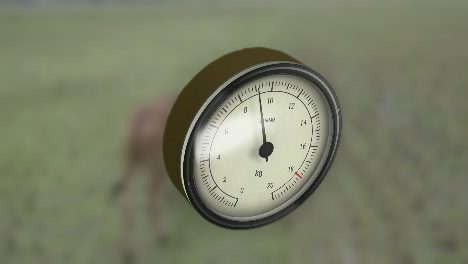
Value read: 9kg
